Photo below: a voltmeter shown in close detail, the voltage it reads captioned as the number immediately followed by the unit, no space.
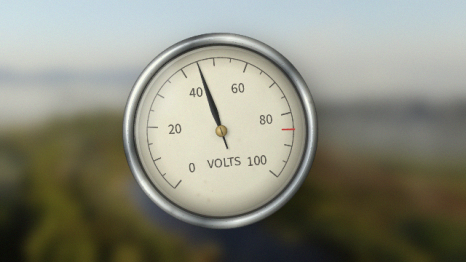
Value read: 45V
